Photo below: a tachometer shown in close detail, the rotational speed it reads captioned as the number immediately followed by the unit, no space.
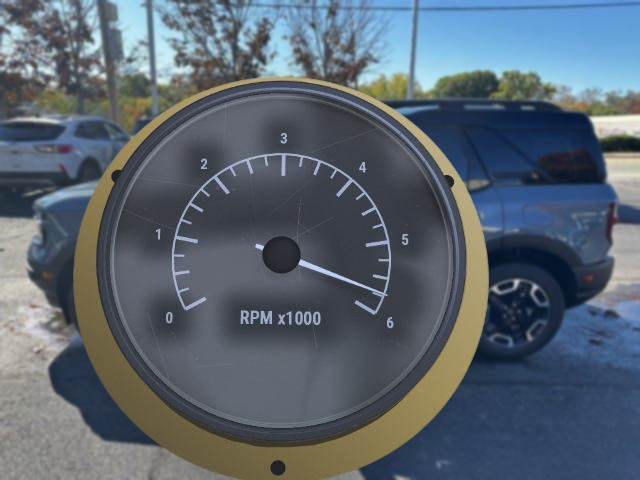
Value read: 5750rpm
